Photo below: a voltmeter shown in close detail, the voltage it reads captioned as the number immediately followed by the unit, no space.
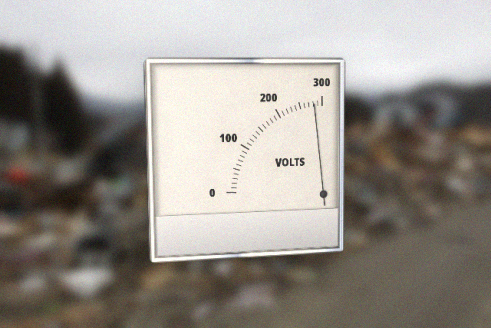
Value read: 280V
